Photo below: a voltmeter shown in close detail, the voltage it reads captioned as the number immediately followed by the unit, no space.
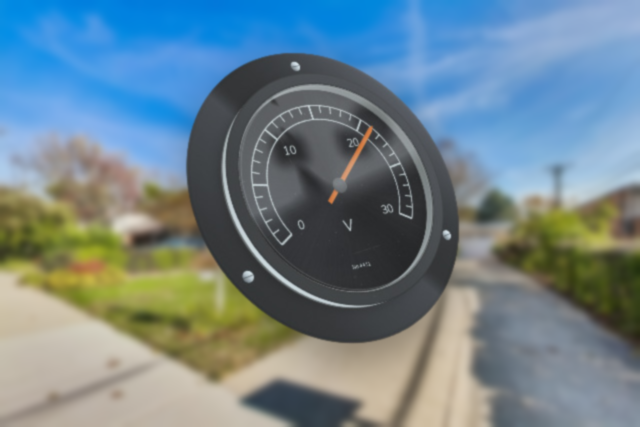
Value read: 21V
